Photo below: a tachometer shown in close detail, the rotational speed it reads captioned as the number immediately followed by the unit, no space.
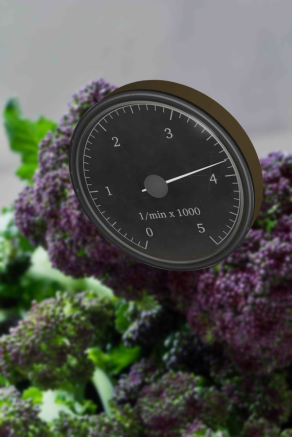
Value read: 3800rpm
